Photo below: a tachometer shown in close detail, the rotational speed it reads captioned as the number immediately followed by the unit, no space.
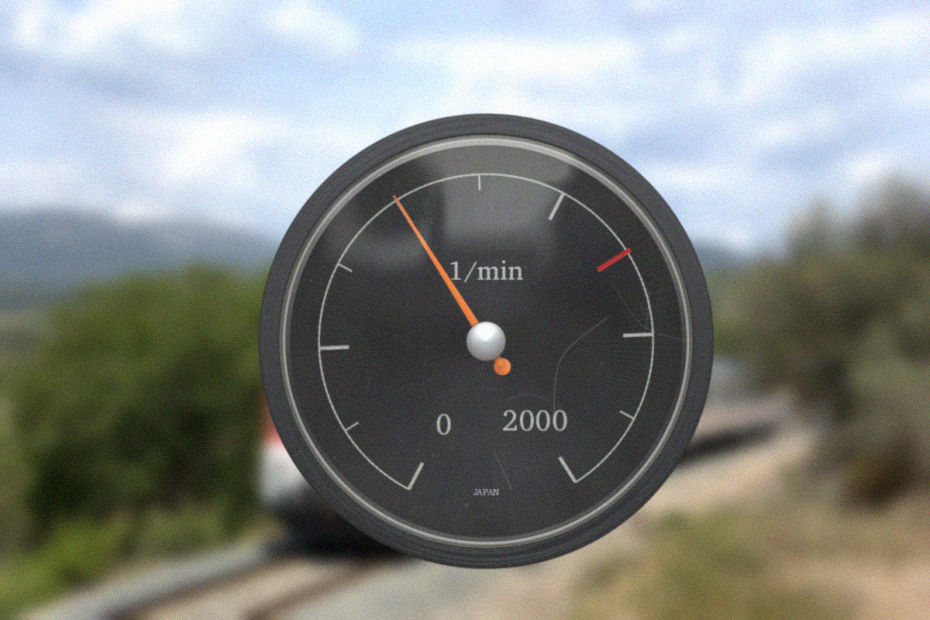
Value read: 800rpm
